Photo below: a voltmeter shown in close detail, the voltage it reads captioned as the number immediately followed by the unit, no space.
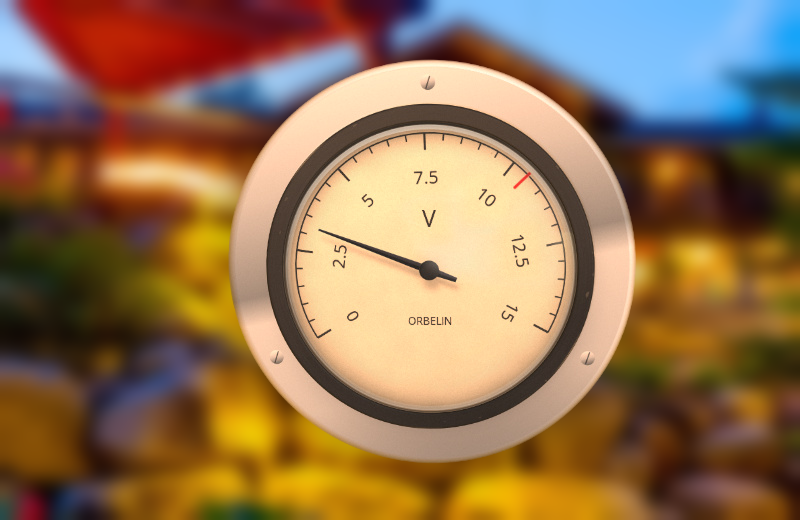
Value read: 3.25V
